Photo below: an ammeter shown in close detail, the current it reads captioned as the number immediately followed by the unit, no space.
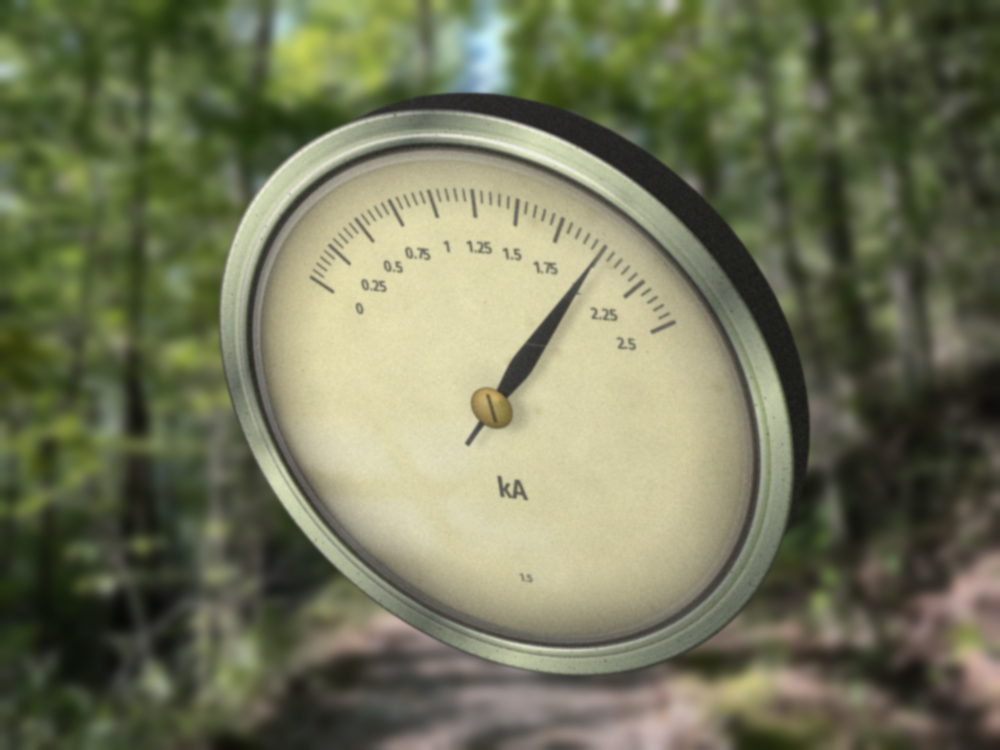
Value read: 2kA
